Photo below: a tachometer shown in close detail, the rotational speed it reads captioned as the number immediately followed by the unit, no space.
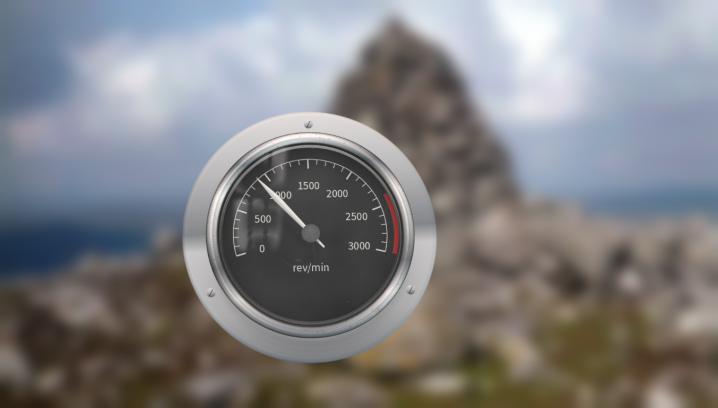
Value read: 900rpm
